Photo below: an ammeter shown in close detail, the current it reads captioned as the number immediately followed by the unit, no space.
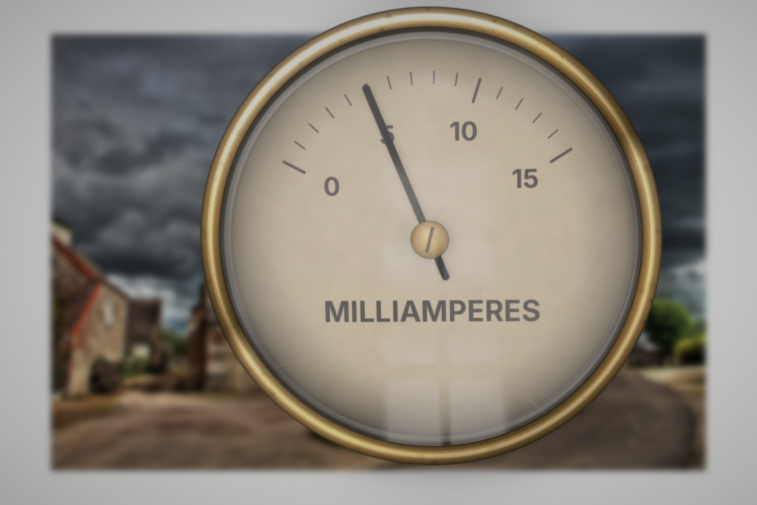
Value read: 5mA
